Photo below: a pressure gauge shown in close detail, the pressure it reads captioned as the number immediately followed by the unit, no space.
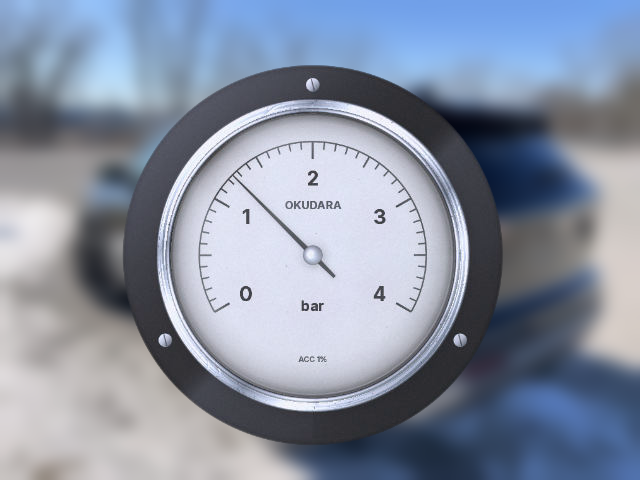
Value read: 1.25bar
